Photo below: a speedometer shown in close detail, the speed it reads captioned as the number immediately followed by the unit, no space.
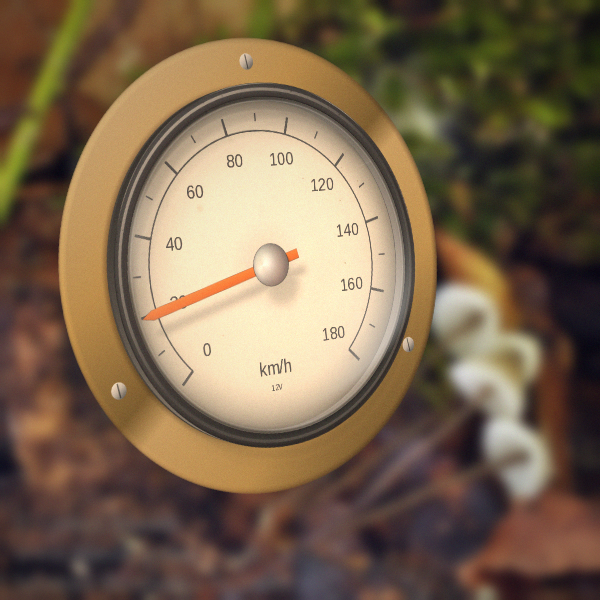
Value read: 20km/h
